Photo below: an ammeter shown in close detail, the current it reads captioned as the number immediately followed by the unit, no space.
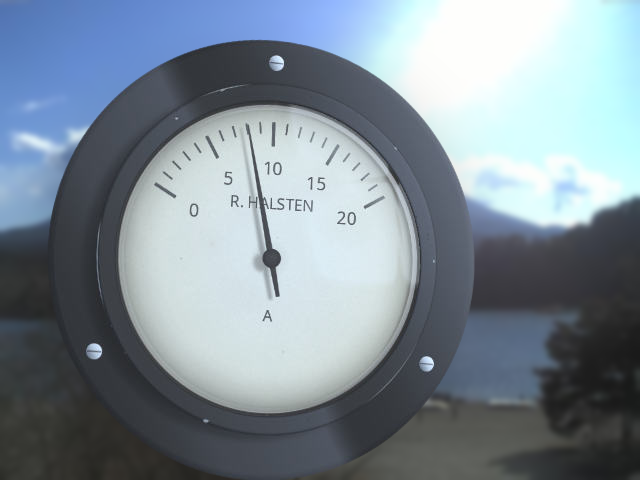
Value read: 8A
